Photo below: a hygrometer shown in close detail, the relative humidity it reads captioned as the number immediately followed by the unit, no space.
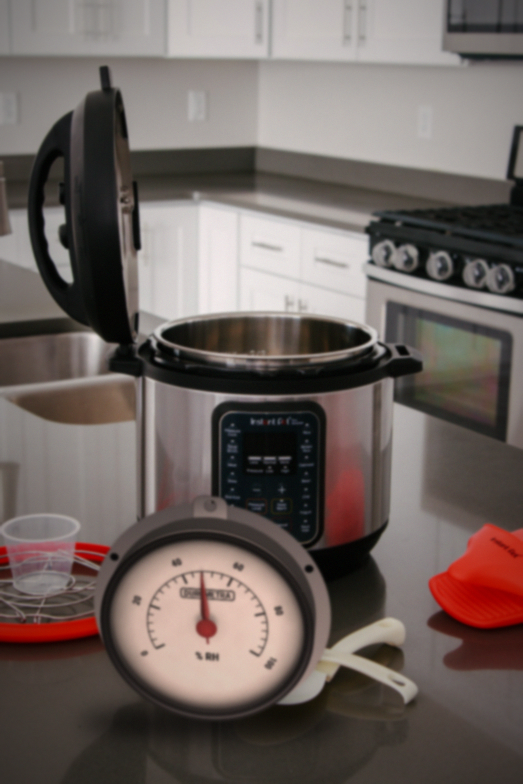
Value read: 48%
